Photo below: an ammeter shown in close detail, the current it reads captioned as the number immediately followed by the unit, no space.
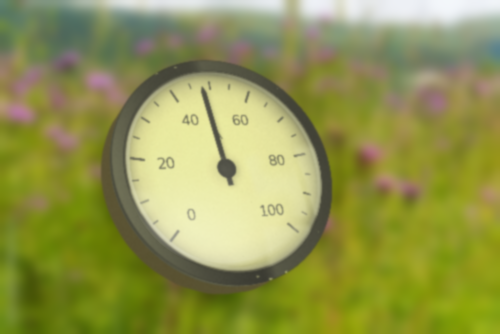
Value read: 47.5A
